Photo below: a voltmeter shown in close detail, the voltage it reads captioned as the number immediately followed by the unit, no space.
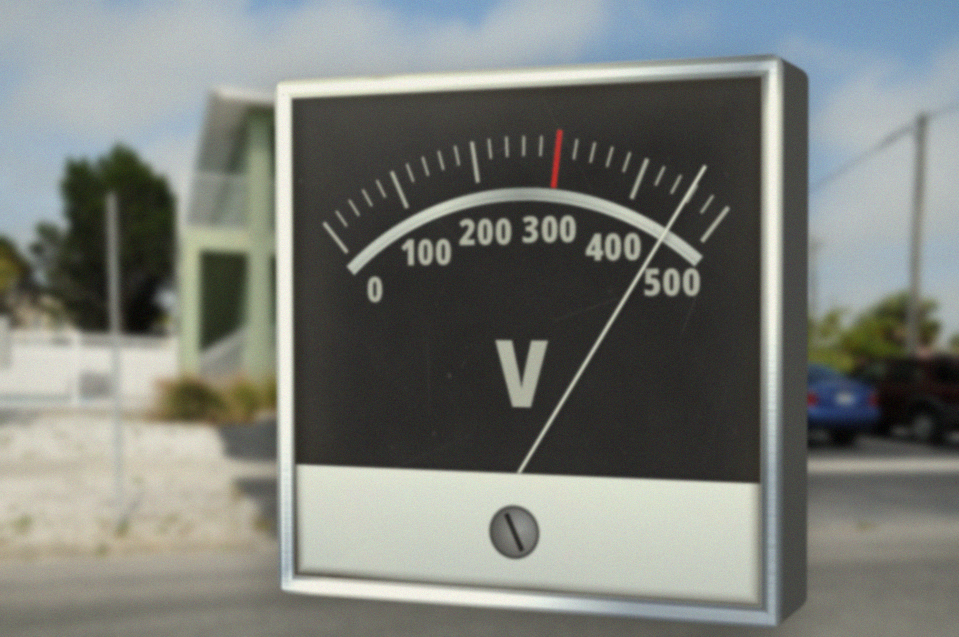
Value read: 460V
